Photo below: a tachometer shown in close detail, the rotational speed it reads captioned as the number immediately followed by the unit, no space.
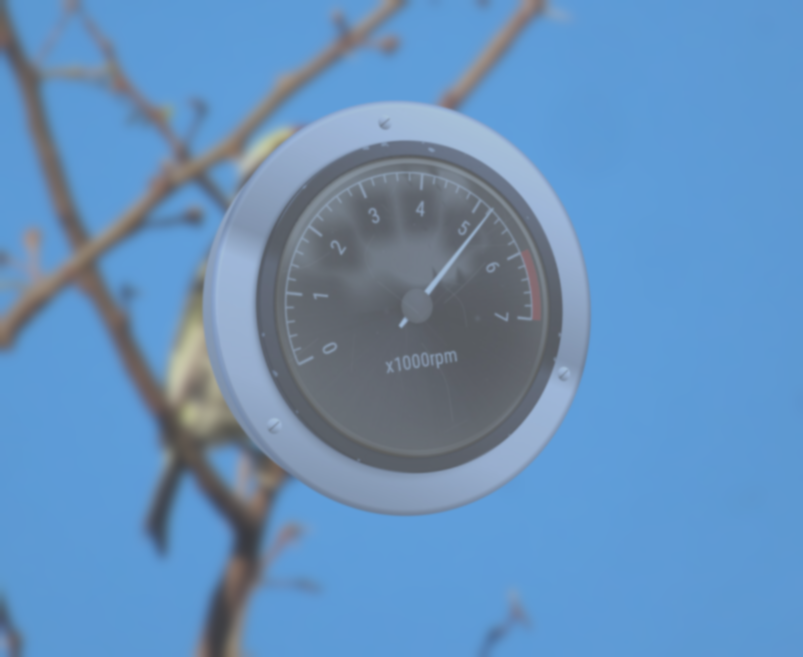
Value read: 5200rpm
